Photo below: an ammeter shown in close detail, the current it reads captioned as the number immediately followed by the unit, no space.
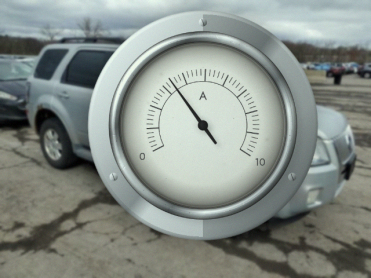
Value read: 3.4A
